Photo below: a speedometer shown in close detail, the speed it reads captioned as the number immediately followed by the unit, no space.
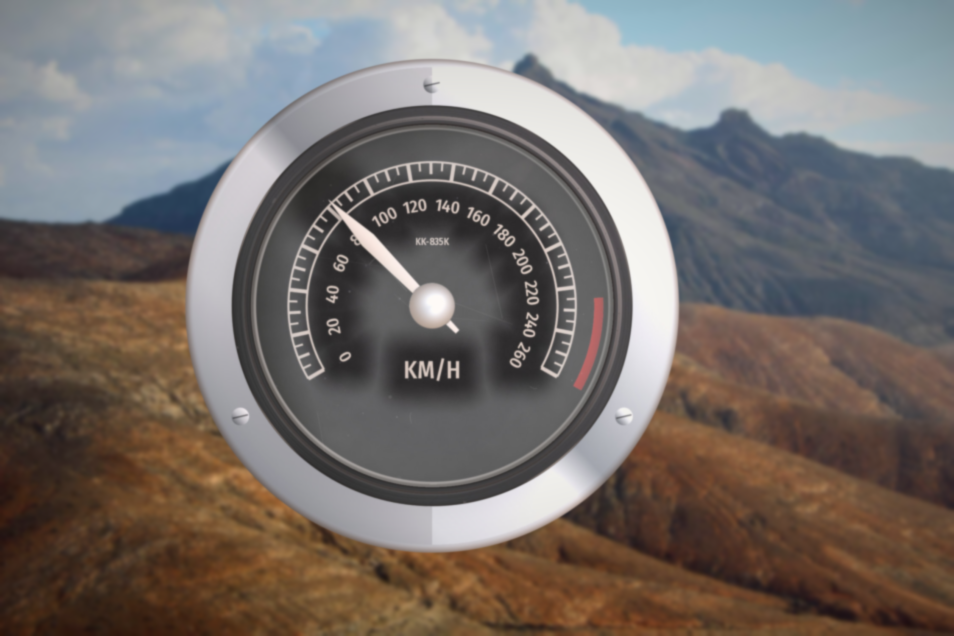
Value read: 82.5km/h
